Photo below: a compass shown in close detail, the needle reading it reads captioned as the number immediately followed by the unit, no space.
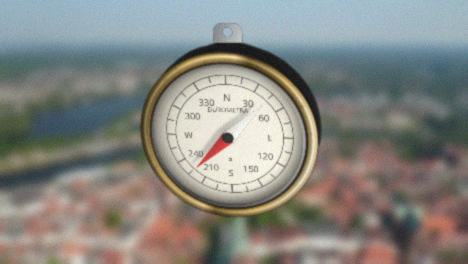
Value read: 225°
